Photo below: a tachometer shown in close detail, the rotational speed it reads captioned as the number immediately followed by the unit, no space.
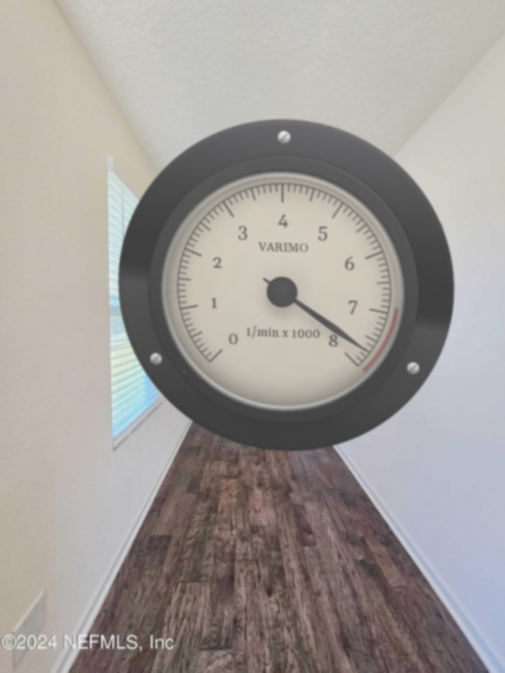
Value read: 7700rpm
